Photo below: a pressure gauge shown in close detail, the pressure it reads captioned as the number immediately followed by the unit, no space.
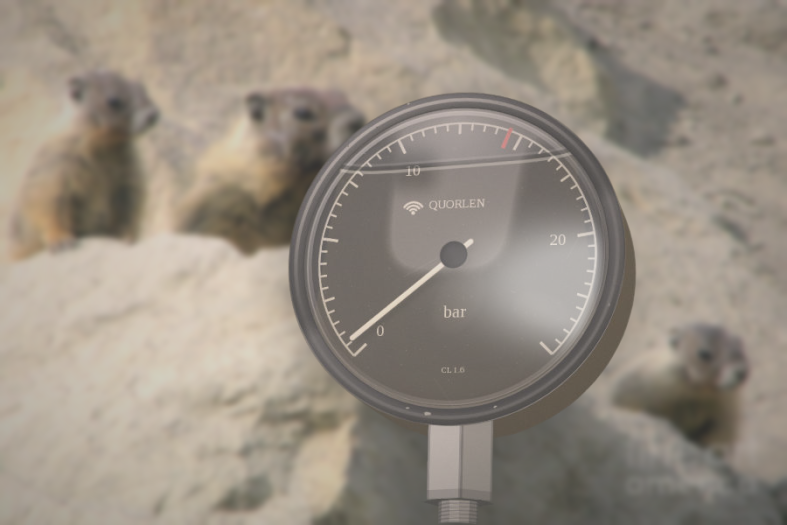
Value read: 0.5bar
